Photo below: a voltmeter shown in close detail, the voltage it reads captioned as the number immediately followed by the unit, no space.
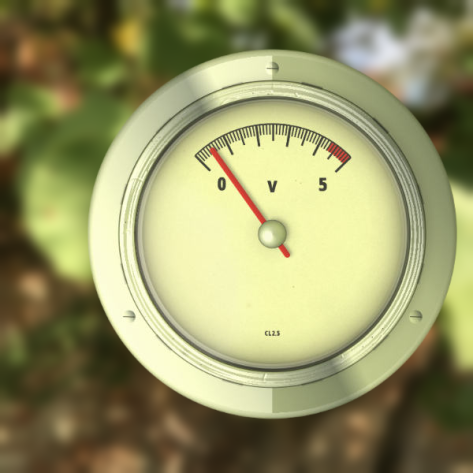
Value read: 0.5V
